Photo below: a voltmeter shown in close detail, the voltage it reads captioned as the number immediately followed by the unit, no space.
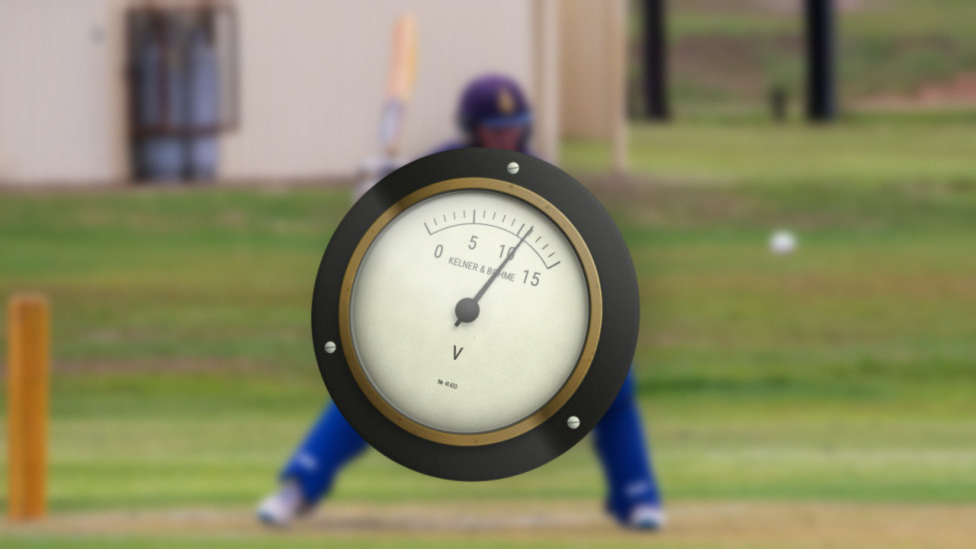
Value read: 11V
